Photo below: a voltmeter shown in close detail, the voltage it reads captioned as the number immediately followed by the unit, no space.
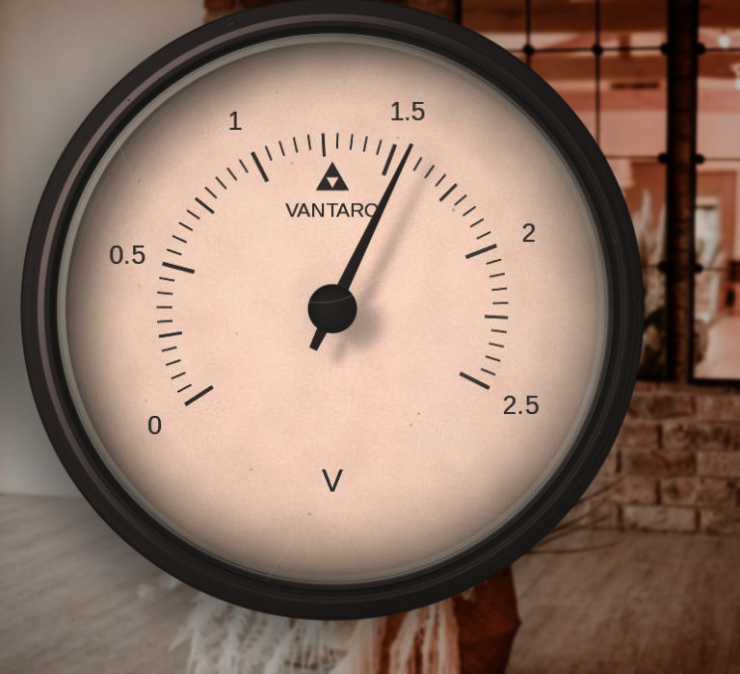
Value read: 1.55V
